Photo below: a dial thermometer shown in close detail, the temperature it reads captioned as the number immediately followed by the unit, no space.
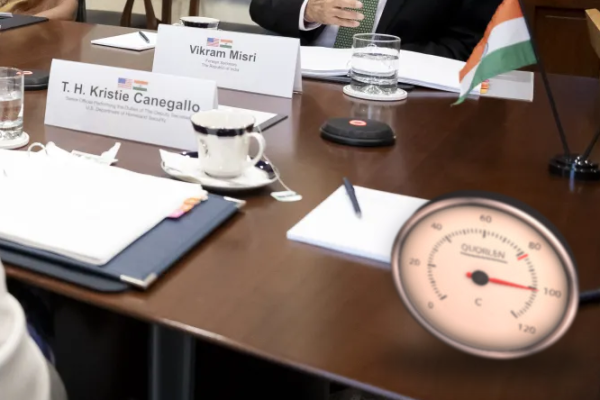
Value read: 100°C
